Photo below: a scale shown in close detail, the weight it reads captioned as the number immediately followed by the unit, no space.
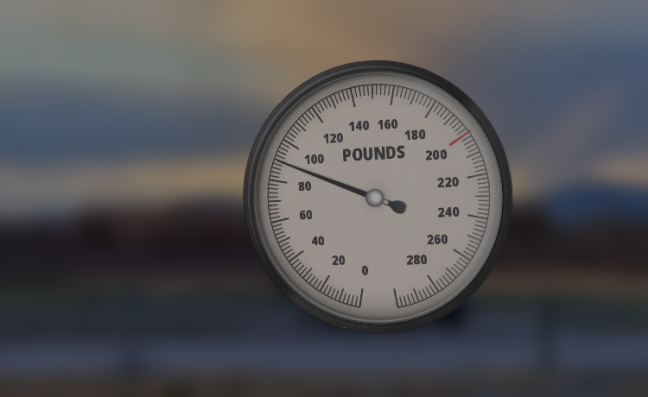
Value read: 90lb
